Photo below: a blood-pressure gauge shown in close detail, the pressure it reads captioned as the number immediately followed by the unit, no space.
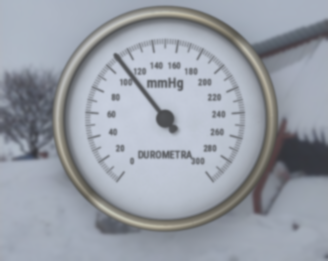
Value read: 110mmHg
